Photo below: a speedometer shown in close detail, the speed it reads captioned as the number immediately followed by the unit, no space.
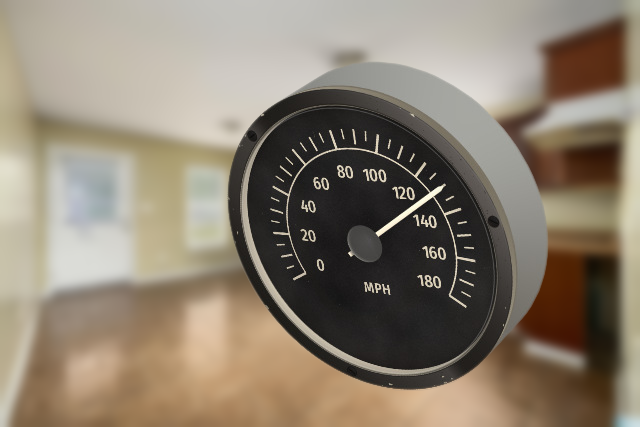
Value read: 130mph
